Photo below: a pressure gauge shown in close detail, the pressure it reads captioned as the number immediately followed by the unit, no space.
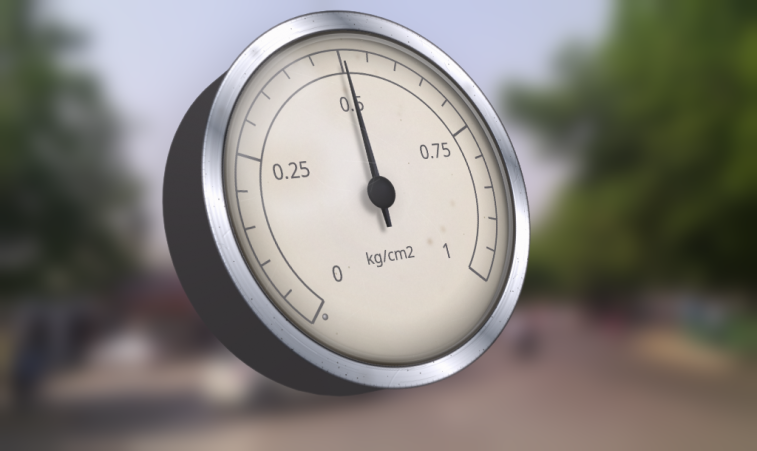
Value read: 0.5kg/cm²
